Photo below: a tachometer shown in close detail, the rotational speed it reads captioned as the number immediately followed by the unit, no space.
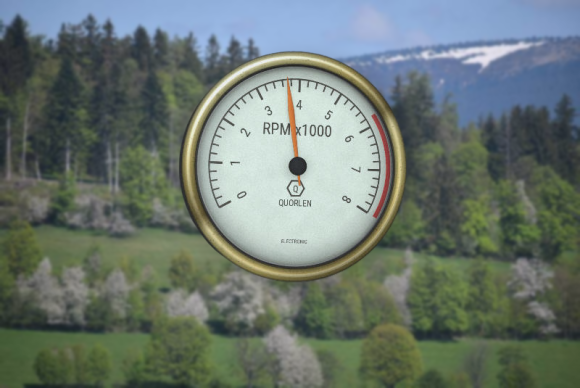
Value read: 3700rpm
